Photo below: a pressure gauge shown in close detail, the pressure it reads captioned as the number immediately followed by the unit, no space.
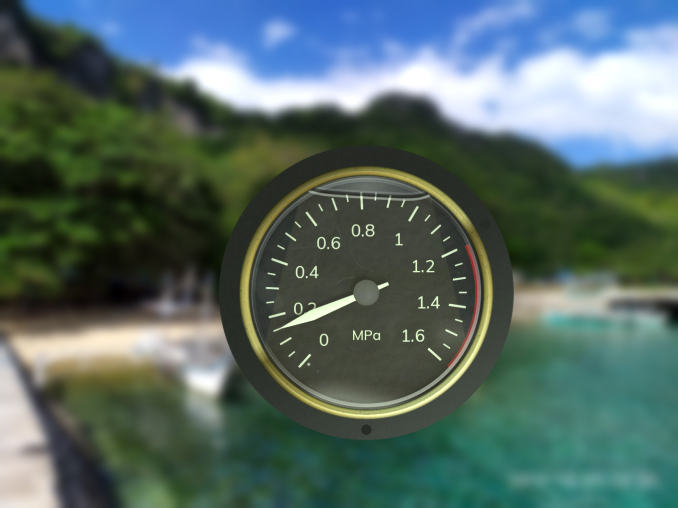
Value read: 0.15MPa
